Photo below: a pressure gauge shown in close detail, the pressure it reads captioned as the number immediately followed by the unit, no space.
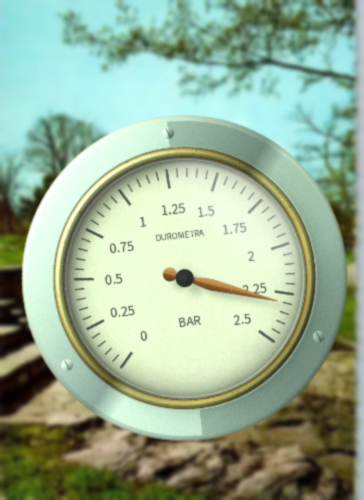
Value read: 2.3bar
